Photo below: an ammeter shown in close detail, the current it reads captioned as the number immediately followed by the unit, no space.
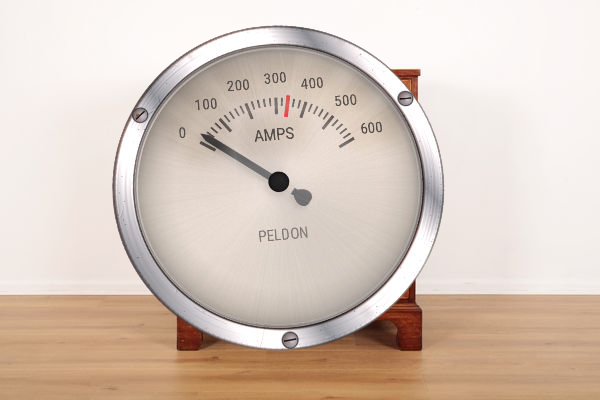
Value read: 20A
